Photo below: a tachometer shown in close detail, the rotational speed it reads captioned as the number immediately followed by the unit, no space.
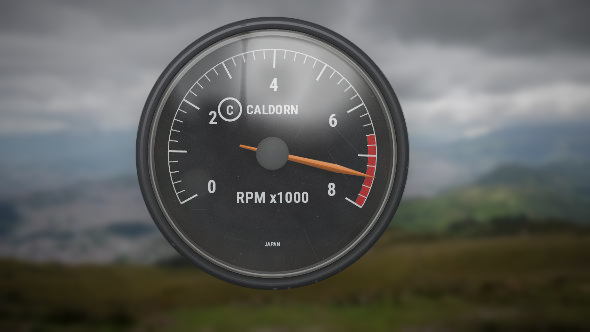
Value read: 7400rpm
